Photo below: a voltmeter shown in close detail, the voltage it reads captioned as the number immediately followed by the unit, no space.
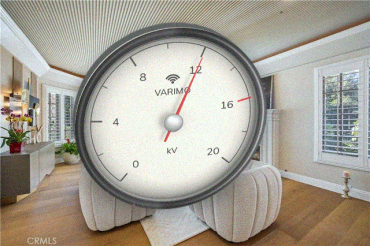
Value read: 12kV
